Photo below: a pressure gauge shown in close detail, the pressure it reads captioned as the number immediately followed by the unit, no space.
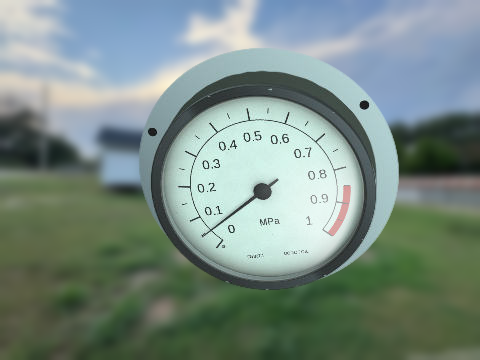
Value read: 0.05MPa
